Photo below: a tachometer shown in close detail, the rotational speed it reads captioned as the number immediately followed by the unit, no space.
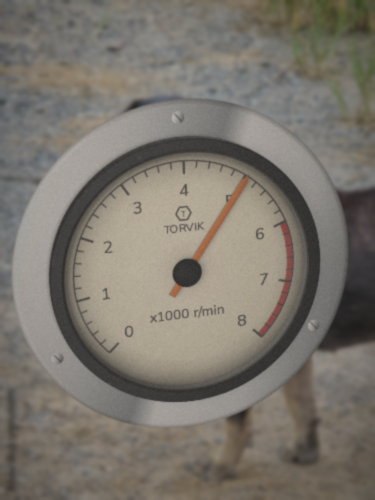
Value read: 5000rpm
